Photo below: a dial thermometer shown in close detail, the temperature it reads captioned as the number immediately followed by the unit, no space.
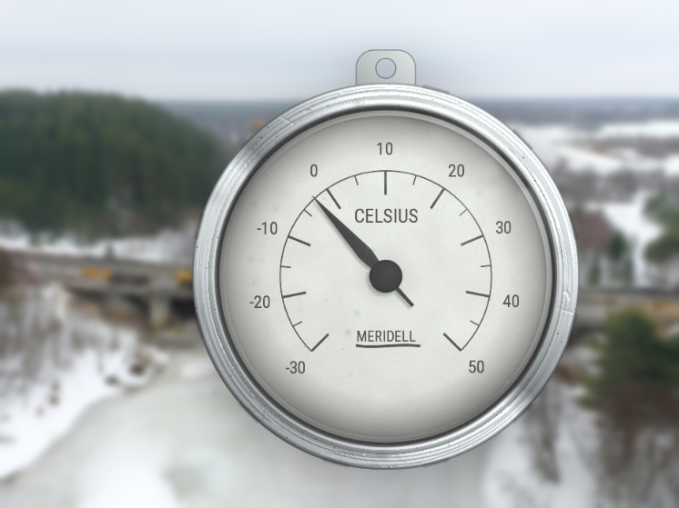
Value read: -2.5°C
